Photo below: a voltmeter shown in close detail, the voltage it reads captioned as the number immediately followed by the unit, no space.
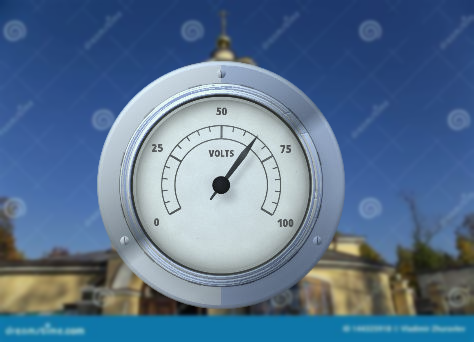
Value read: 65V
